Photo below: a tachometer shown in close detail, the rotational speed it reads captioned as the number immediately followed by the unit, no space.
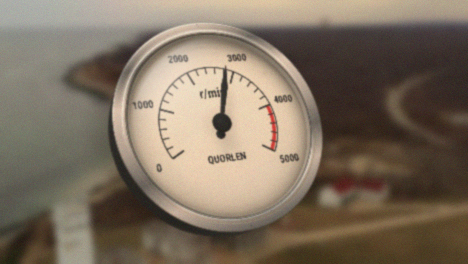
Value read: 2800rpm
